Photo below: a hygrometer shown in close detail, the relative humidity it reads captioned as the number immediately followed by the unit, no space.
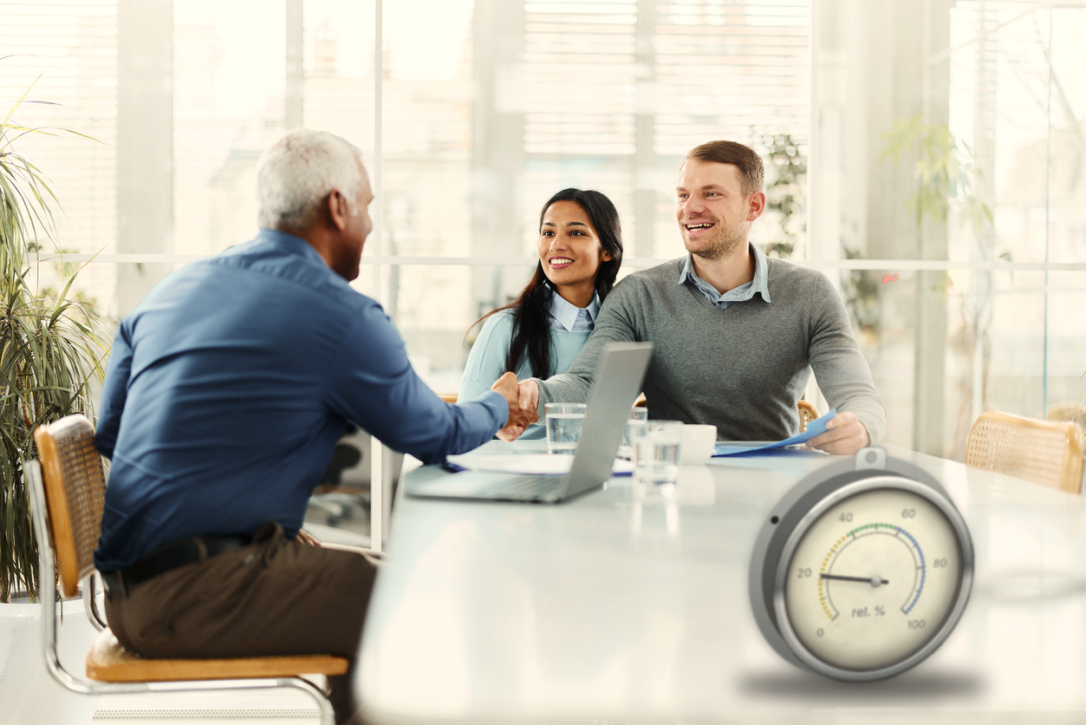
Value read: 20%
